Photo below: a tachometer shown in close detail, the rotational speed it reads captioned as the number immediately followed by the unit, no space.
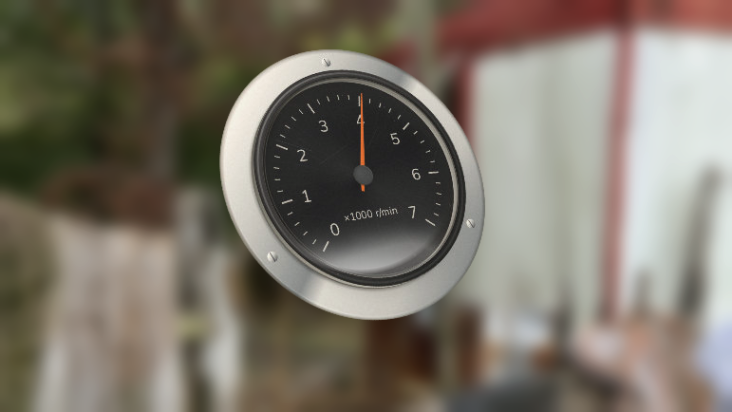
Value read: 4000rpm
